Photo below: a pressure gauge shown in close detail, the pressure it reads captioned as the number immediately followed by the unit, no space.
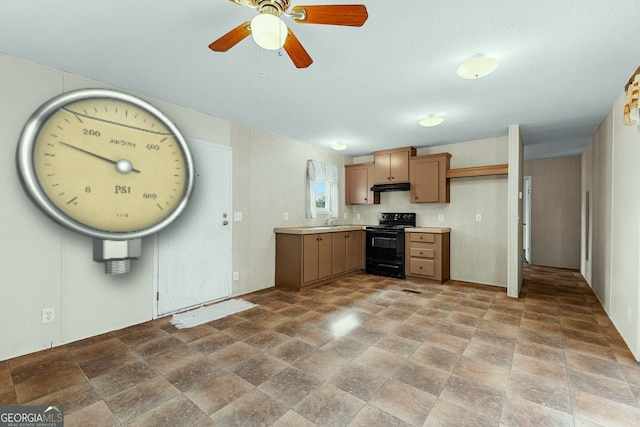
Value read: 130psi
